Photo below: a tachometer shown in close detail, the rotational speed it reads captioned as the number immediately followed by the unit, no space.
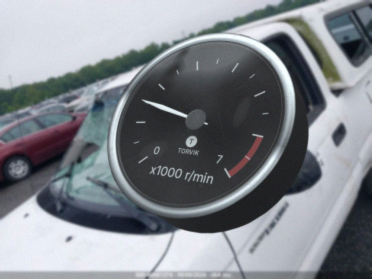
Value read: 1500rpm
